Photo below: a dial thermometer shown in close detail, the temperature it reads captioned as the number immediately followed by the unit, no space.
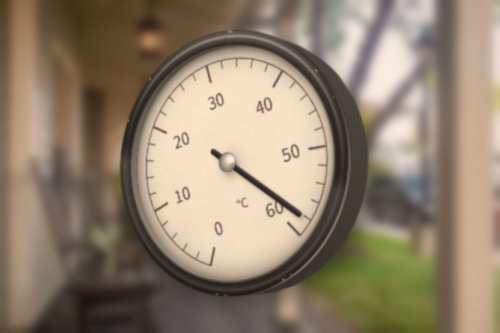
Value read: 58°C
